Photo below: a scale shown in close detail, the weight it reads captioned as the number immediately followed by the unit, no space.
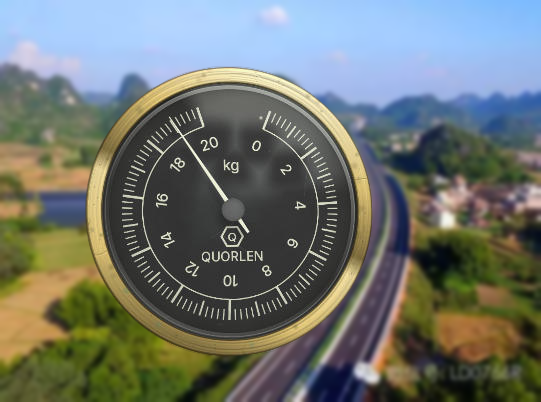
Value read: 19kg
